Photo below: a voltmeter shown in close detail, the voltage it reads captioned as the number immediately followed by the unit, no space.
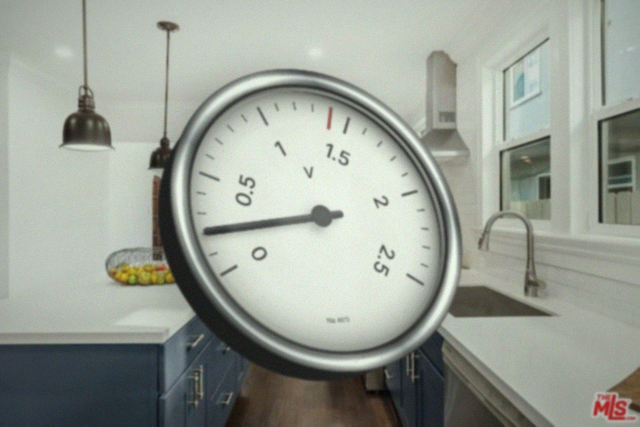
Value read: 0.2V
